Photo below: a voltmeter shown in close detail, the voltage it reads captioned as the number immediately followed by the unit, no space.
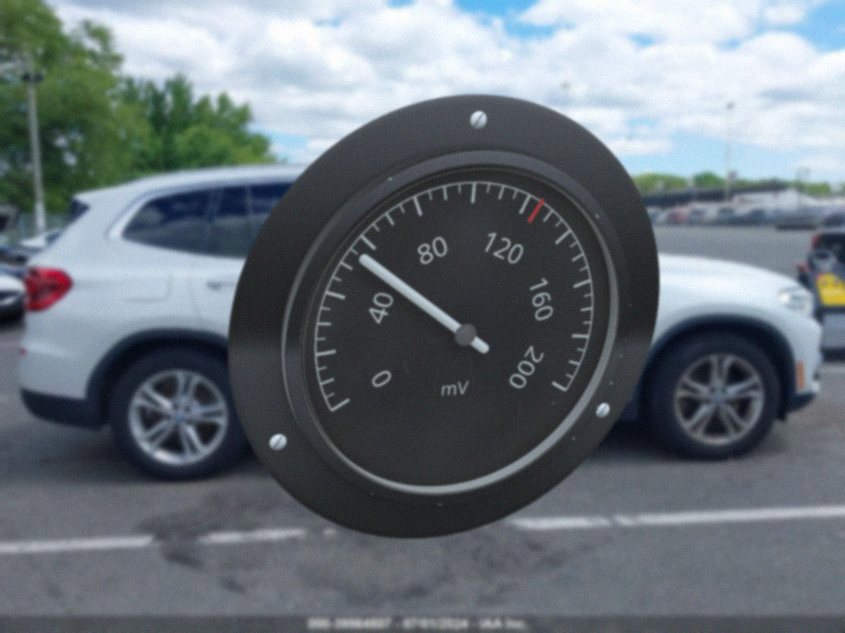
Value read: 55mV
